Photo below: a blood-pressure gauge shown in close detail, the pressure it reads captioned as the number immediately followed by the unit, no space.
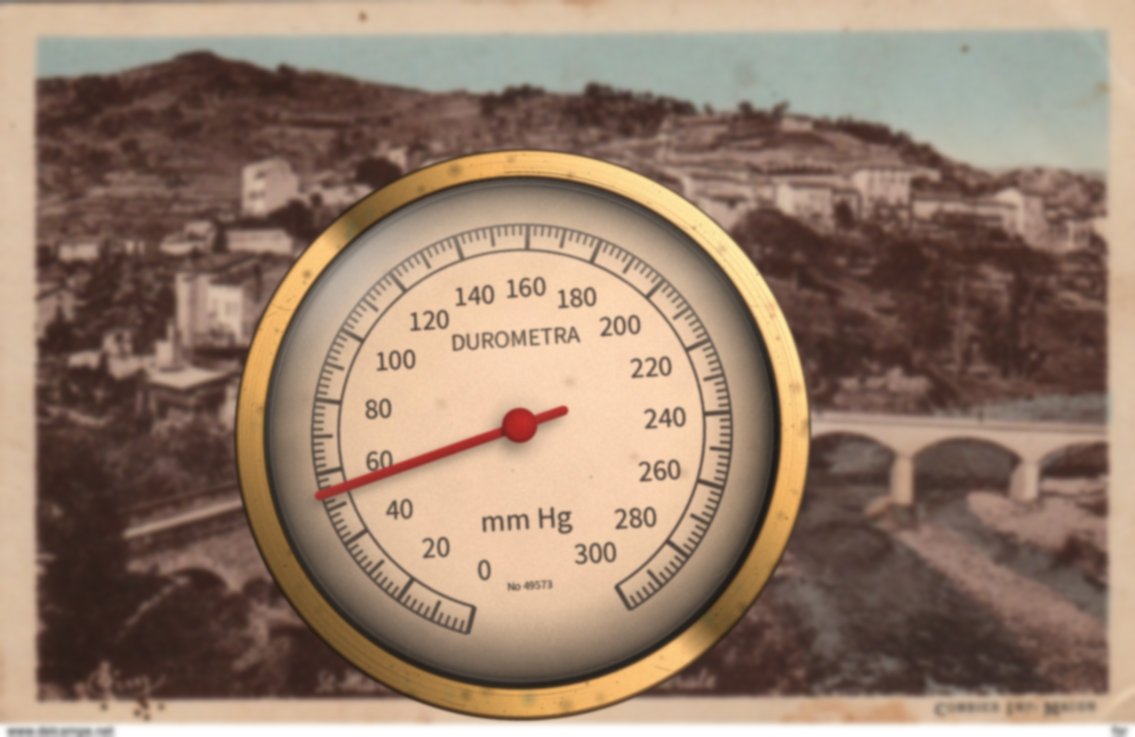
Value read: 54mmHg
